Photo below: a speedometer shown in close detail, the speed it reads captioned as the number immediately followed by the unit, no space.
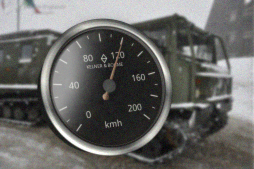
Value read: 120km/h
